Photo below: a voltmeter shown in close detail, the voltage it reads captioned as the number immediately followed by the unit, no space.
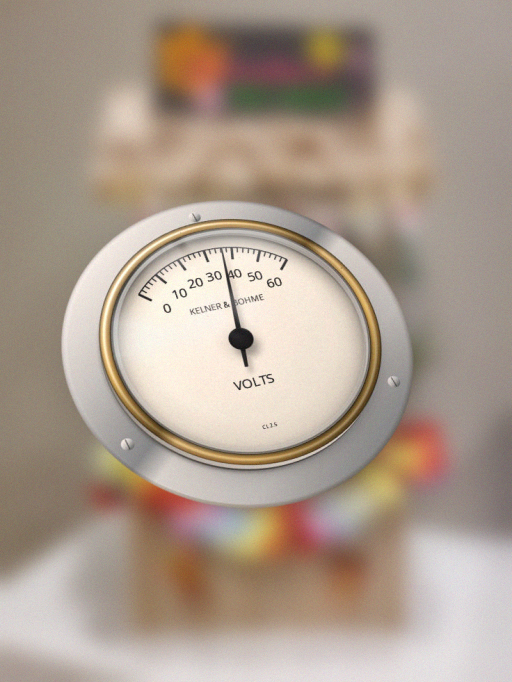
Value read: 36V
